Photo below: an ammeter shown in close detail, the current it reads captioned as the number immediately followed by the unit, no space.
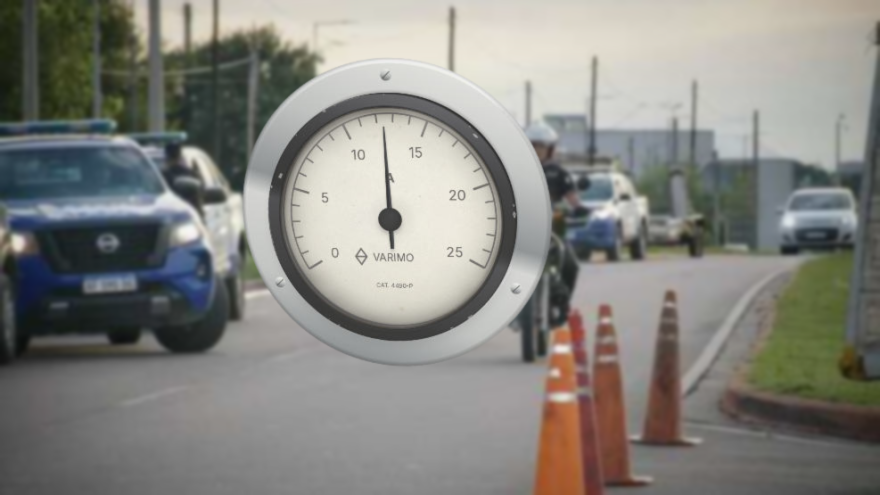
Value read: 12.5A
